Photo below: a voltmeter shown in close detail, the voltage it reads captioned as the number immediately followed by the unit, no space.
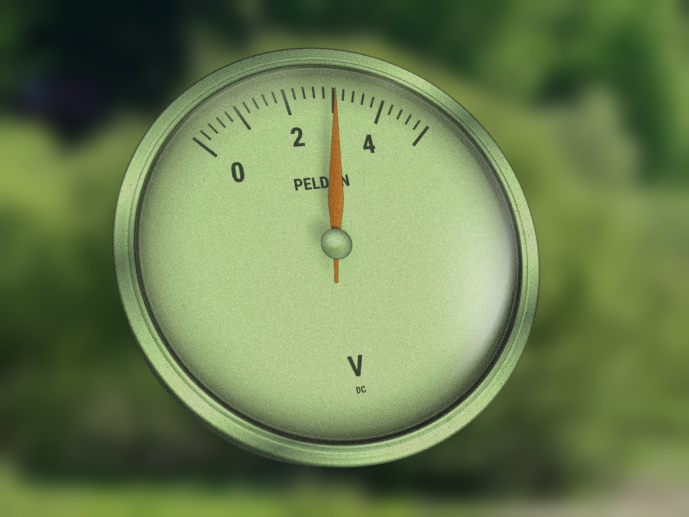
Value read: 3V
